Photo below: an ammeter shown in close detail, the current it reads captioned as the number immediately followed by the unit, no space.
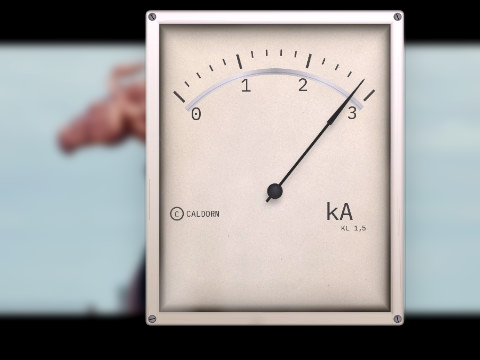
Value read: 2.8kA
